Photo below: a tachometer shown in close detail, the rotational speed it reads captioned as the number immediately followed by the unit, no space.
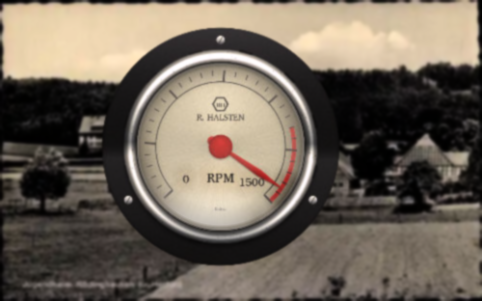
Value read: 1425rpm
